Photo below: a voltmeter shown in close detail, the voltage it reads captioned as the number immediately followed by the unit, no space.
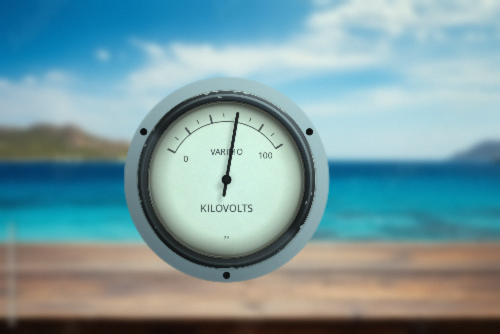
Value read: 60kV
